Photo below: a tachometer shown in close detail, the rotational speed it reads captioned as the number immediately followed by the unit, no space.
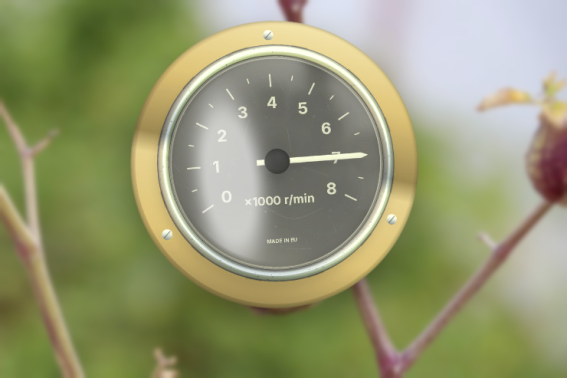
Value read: 7000rpm
